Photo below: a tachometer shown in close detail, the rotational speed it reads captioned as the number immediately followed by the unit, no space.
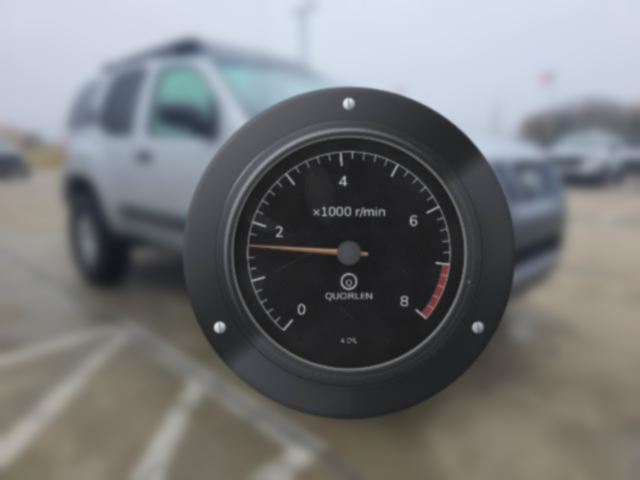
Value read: 1600rpm
